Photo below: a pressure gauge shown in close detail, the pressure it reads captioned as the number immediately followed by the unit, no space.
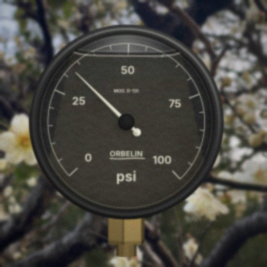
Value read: 32.5psi
